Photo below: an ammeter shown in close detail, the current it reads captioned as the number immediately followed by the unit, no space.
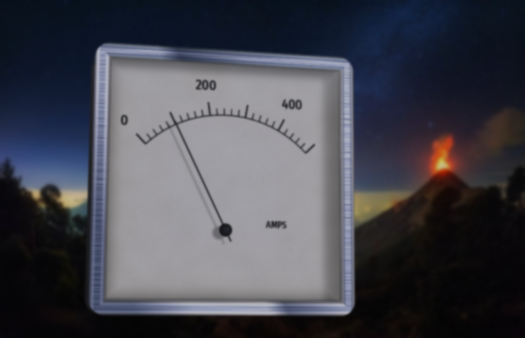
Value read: 100A
